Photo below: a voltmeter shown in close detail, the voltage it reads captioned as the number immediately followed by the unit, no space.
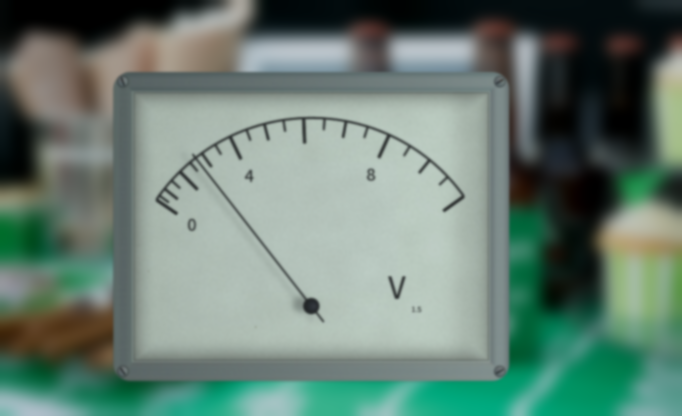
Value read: 2.75V
